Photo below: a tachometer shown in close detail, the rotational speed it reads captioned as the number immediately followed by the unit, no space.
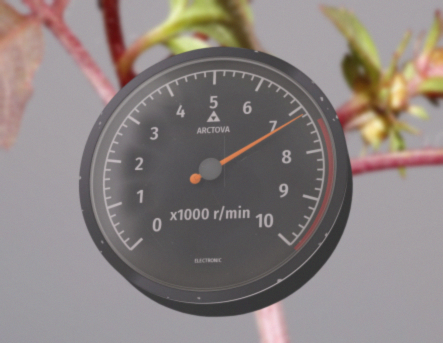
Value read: 7200rpm
